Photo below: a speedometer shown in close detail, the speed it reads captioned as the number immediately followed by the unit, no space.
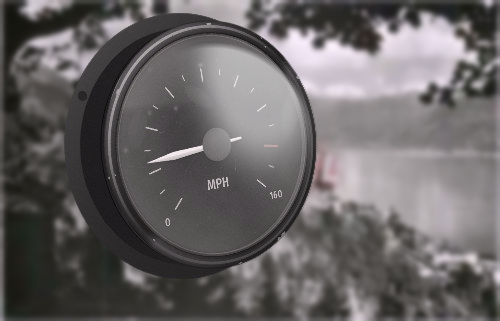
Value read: 25mph
